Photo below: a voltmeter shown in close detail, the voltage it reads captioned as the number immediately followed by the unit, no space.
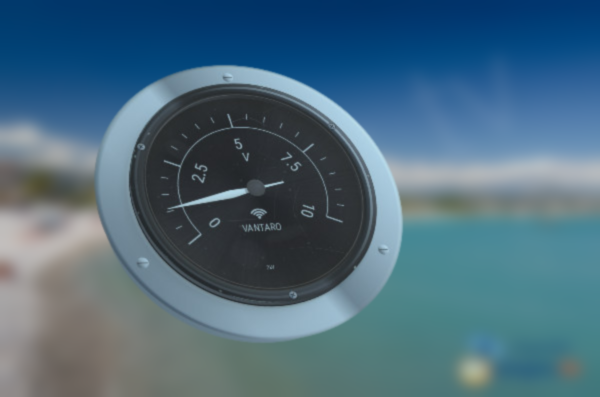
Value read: 1V
